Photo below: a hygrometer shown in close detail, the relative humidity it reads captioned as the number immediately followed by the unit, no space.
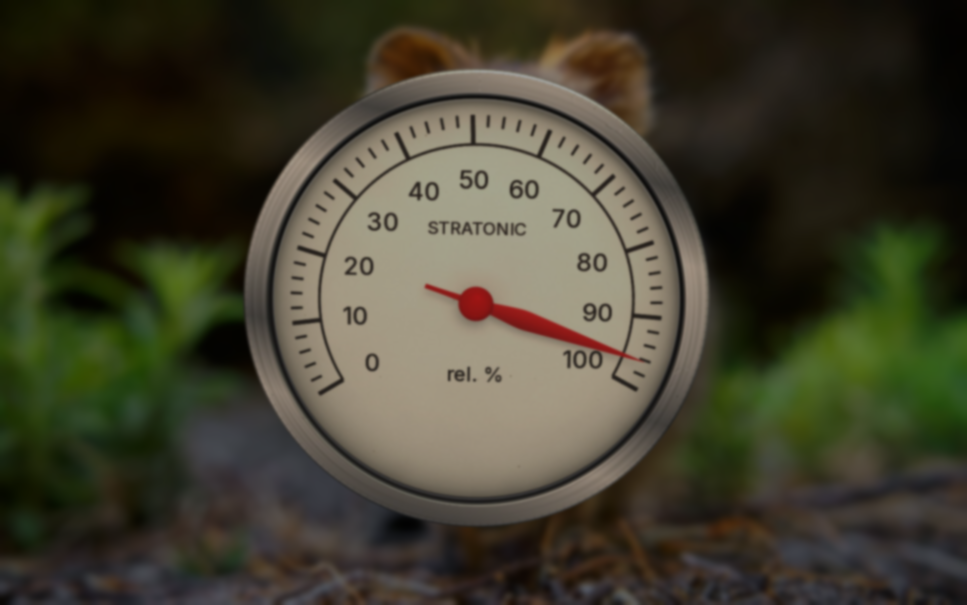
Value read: 96%
